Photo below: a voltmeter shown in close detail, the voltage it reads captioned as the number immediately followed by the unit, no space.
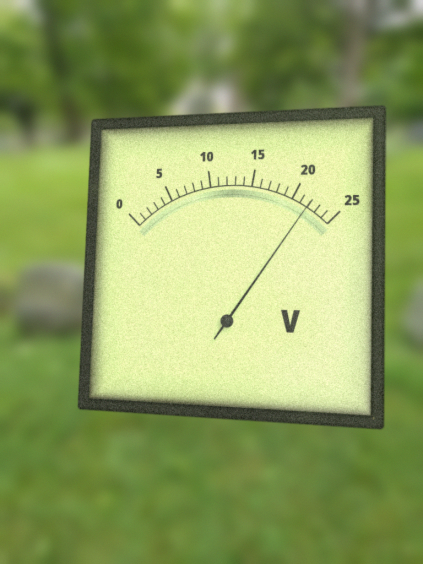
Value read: 22V
